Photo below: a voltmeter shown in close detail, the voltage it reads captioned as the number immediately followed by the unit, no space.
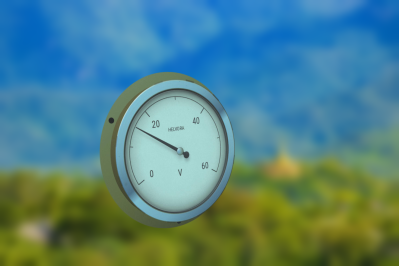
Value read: 15V
